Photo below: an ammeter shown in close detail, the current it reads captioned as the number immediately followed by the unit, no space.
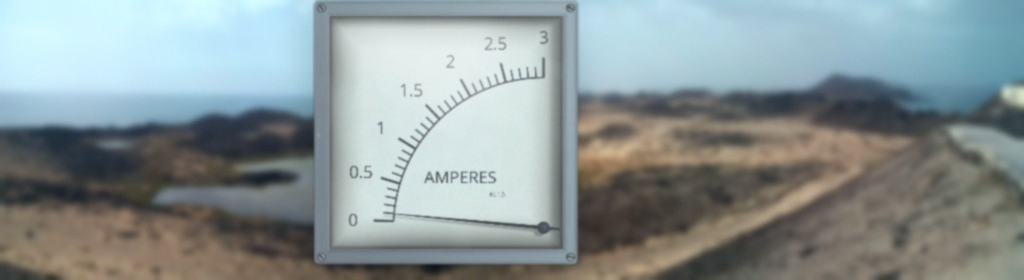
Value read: 0.1A
